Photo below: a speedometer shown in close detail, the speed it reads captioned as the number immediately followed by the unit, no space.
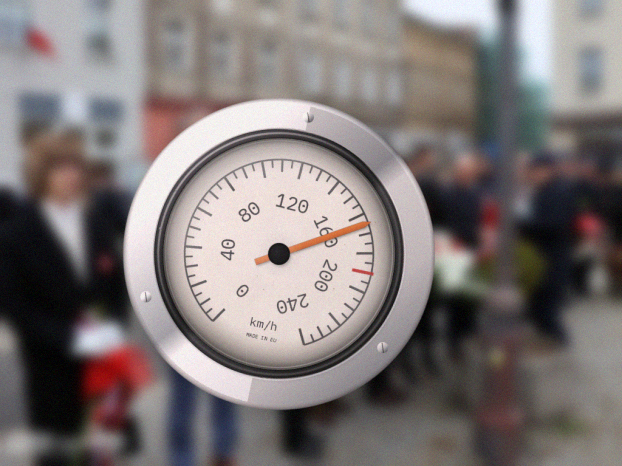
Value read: 165km/h
